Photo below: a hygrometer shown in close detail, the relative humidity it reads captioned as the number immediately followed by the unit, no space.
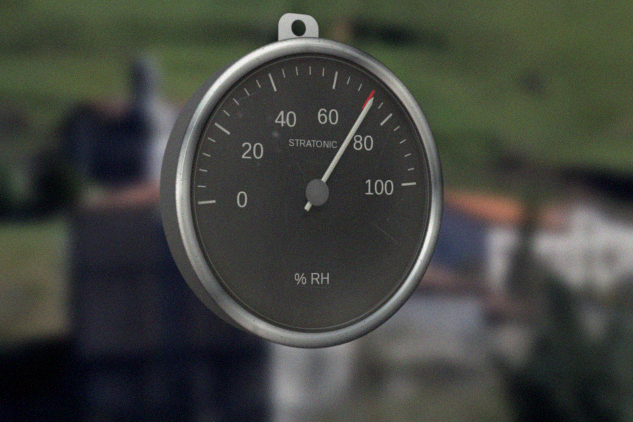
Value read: 72%
